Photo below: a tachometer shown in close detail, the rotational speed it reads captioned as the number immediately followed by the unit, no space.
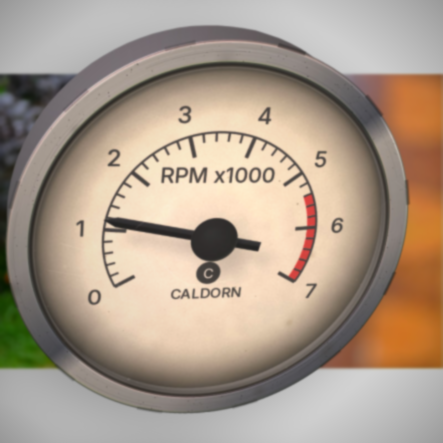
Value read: 1200rpm
